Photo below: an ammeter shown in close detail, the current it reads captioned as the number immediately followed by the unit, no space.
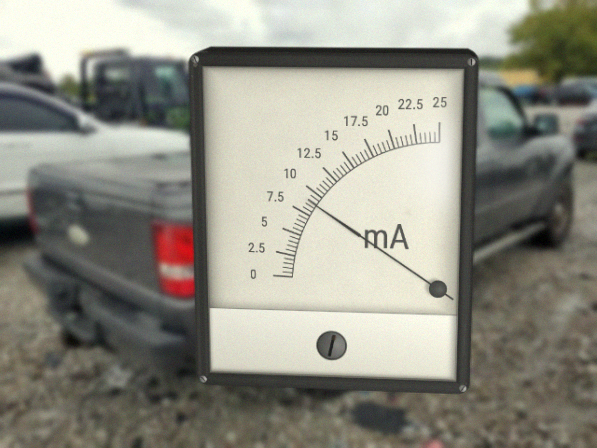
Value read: 9mA
